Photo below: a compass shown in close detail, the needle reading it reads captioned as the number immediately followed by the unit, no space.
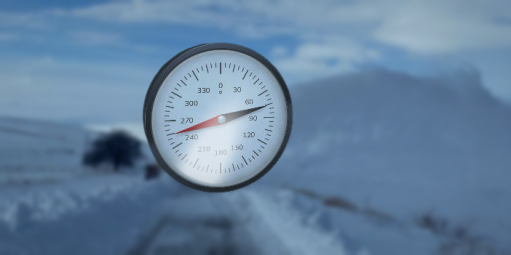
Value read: 255°
